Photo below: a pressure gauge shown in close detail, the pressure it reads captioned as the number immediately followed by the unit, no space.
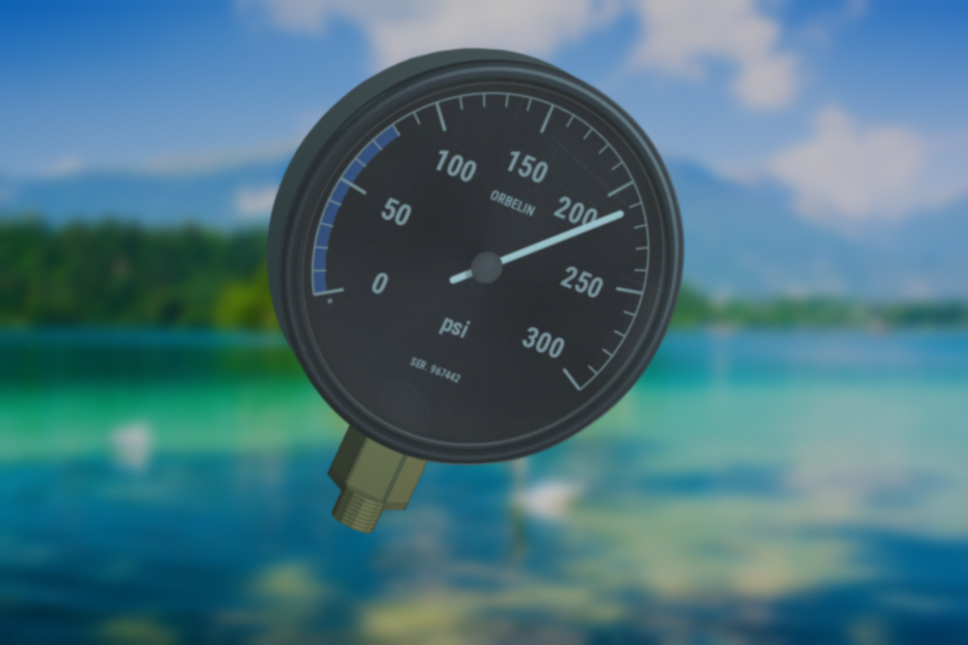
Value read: 210psi
